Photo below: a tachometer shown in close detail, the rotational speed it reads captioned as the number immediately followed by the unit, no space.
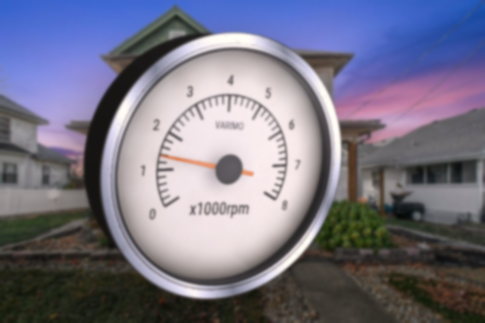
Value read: 1400rpm
